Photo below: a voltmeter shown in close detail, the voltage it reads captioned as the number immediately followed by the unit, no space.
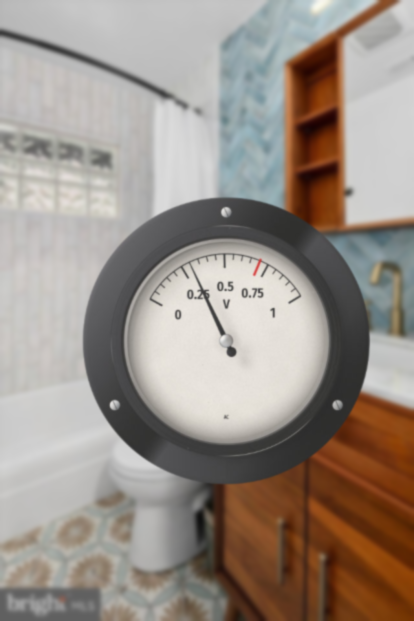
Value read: 0.3V
